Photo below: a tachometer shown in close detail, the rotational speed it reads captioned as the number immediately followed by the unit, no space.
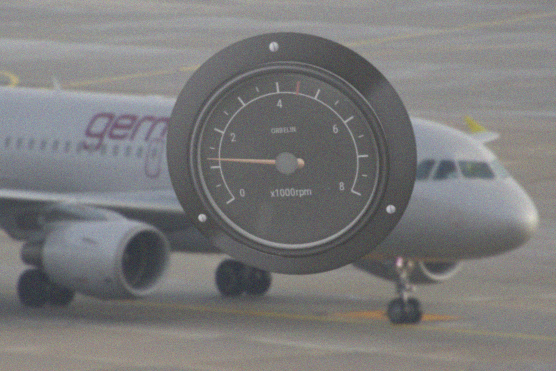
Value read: 1250rpm
